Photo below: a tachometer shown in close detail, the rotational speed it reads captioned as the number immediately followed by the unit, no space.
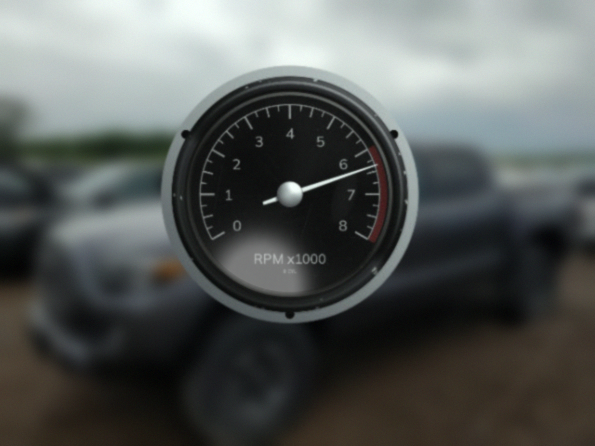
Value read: 6375rpm
